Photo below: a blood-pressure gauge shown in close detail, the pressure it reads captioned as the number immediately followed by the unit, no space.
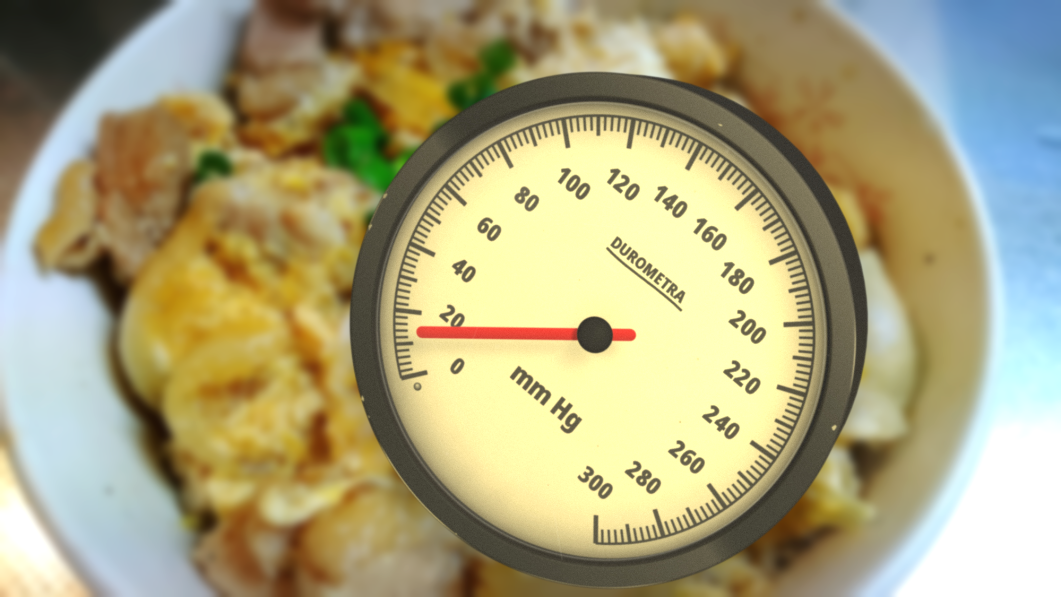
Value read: 14mmHg
